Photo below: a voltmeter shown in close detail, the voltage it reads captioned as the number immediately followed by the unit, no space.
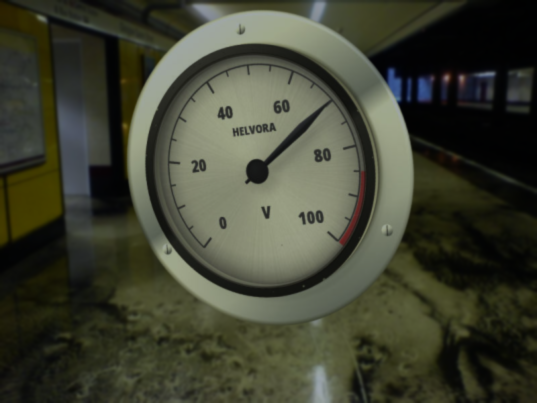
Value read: 70V
